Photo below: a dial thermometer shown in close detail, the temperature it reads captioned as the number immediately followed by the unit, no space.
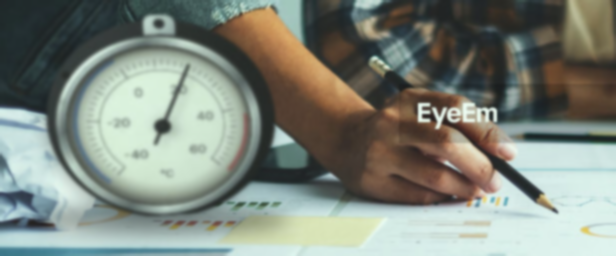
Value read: 20°C
